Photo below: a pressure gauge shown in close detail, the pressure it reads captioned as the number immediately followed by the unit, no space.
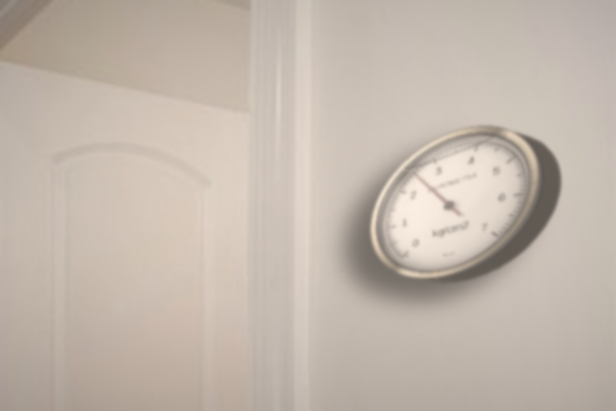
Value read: 2.5kg/cm²
